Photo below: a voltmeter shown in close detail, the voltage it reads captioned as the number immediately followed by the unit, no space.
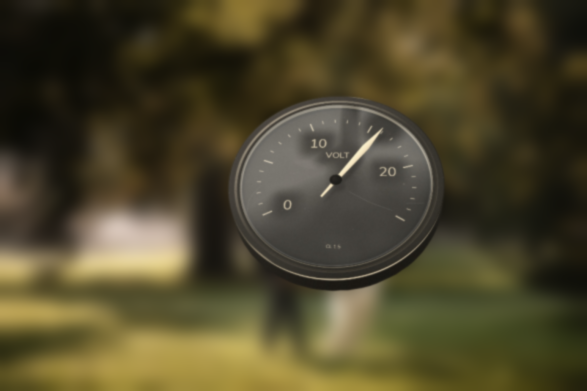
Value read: 16V
